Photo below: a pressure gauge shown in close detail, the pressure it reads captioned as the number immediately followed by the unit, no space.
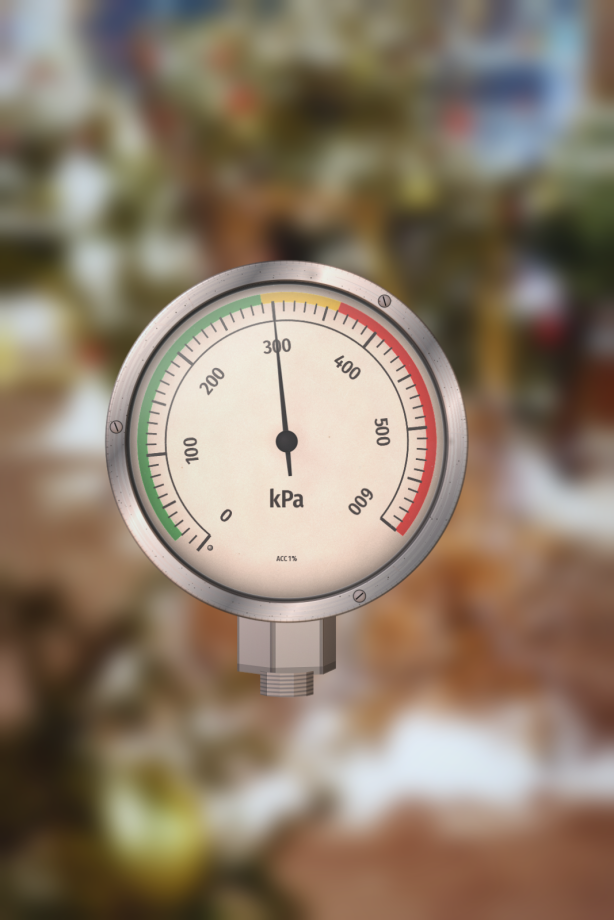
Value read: 300kPa
